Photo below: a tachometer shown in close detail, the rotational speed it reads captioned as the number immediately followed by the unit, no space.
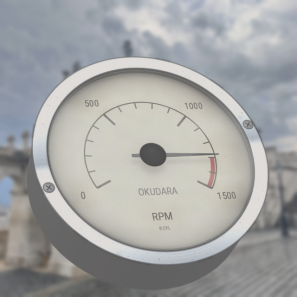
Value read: 1300rpm
